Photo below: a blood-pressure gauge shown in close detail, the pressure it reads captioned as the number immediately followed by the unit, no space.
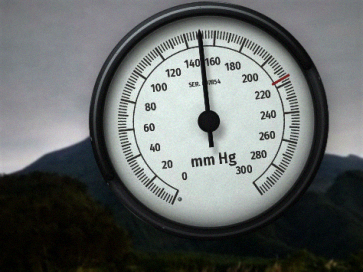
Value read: 150mmHg
